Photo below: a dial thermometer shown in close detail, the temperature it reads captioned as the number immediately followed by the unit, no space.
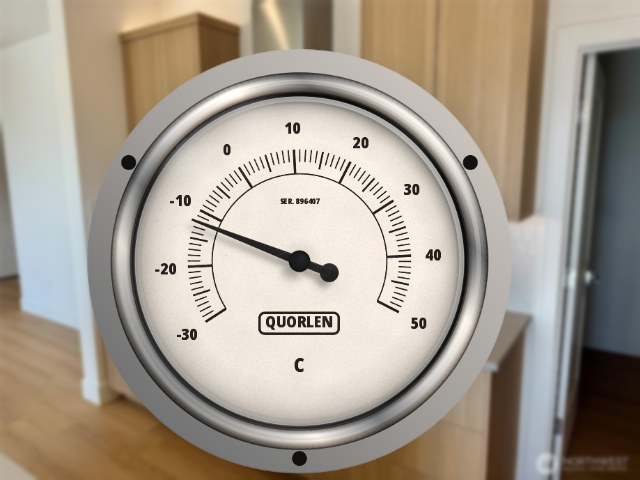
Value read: -12°C
